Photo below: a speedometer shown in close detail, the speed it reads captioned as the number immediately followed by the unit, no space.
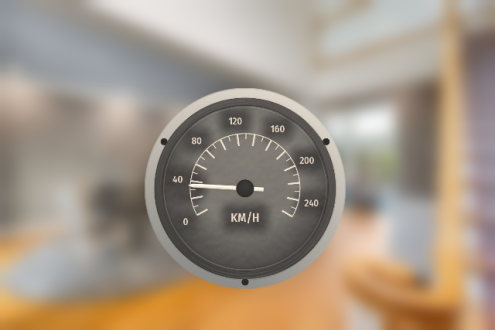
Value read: 35km/h
